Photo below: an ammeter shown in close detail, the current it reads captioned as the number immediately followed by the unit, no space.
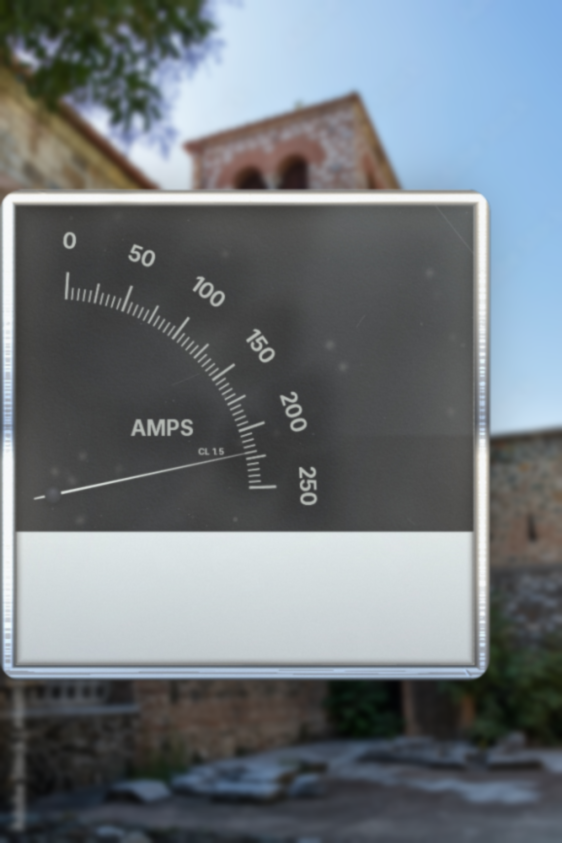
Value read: 220A
